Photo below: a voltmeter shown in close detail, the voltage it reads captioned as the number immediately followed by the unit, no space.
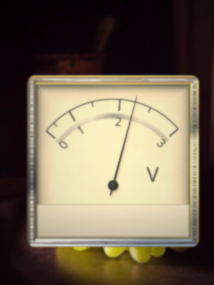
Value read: 2.25V
